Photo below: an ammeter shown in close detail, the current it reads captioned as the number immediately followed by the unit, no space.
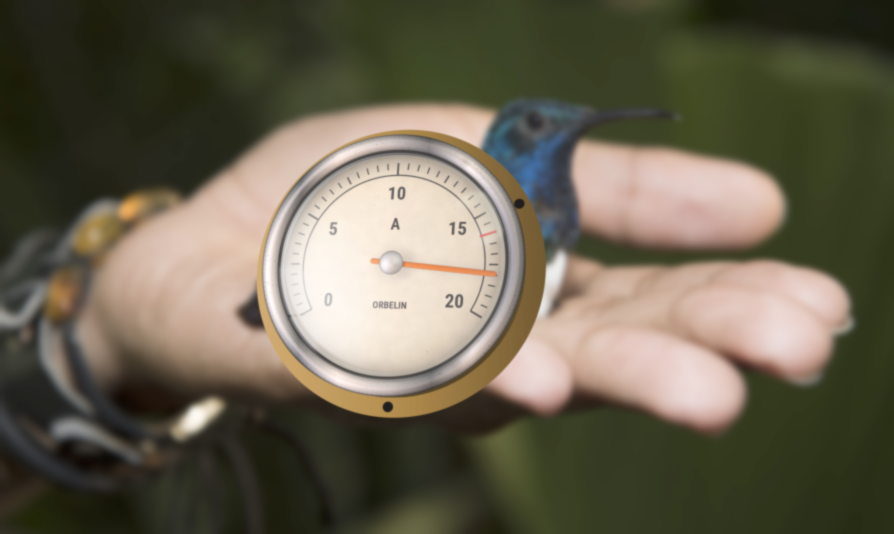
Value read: 18A
